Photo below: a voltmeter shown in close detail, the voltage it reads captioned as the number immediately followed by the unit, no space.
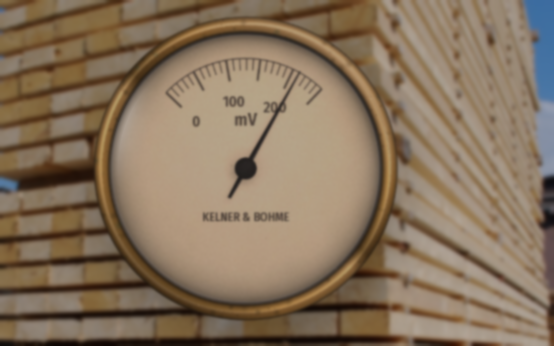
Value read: 210mV
